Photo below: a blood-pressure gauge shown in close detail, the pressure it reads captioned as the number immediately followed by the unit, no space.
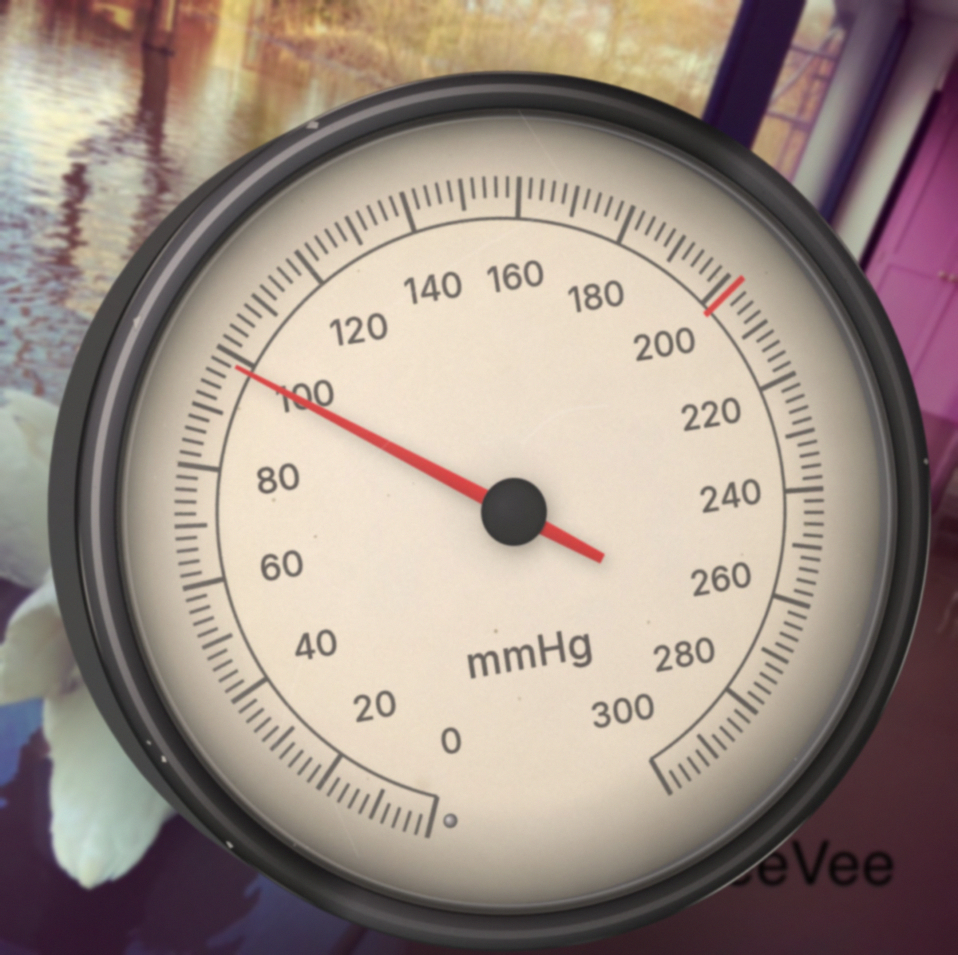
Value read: 98mmHg
